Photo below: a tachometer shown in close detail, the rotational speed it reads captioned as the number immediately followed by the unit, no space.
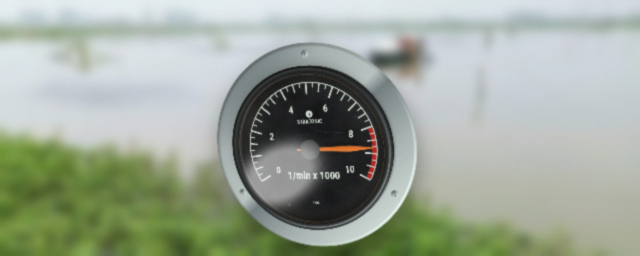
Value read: 8750rpm
